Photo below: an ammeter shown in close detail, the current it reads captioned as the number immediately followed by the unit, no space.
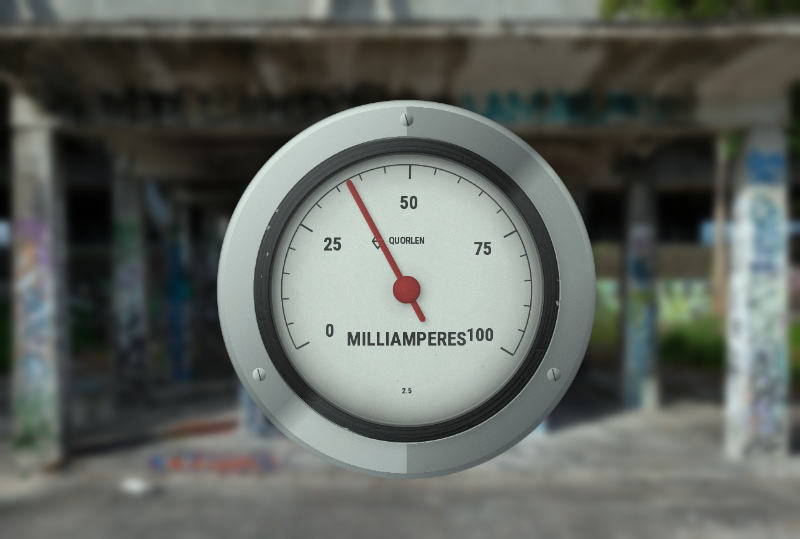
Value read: 37.5mA
